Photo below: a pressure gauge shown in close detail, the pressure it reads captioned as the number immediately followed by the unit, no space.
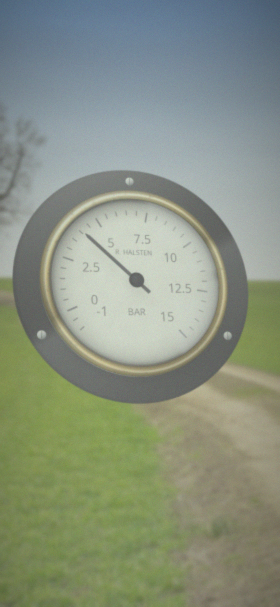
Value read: 4bar
